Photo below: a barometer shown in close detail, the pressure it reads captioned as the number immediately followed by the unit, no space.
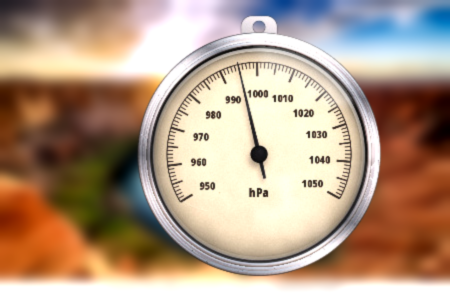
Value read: 995hPa
